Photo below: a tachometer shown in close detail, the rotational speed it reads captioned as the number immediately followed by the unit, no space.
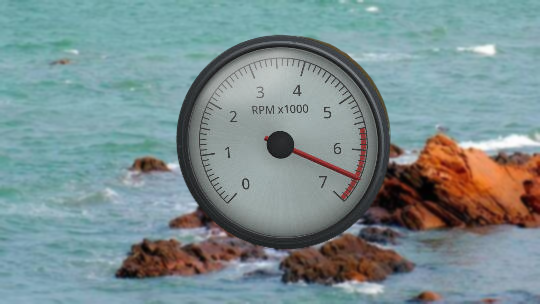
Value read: 6500rpm
